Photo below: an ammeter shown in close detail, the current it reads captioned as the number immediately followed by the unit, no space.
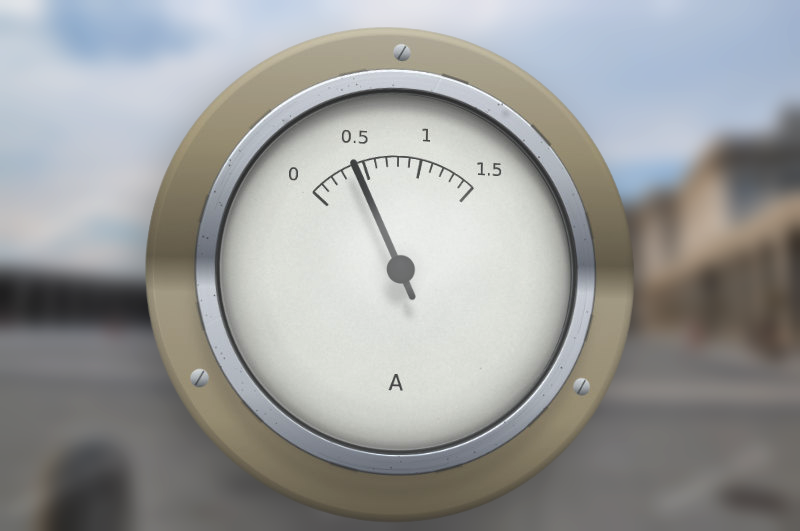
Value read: 0.4A
